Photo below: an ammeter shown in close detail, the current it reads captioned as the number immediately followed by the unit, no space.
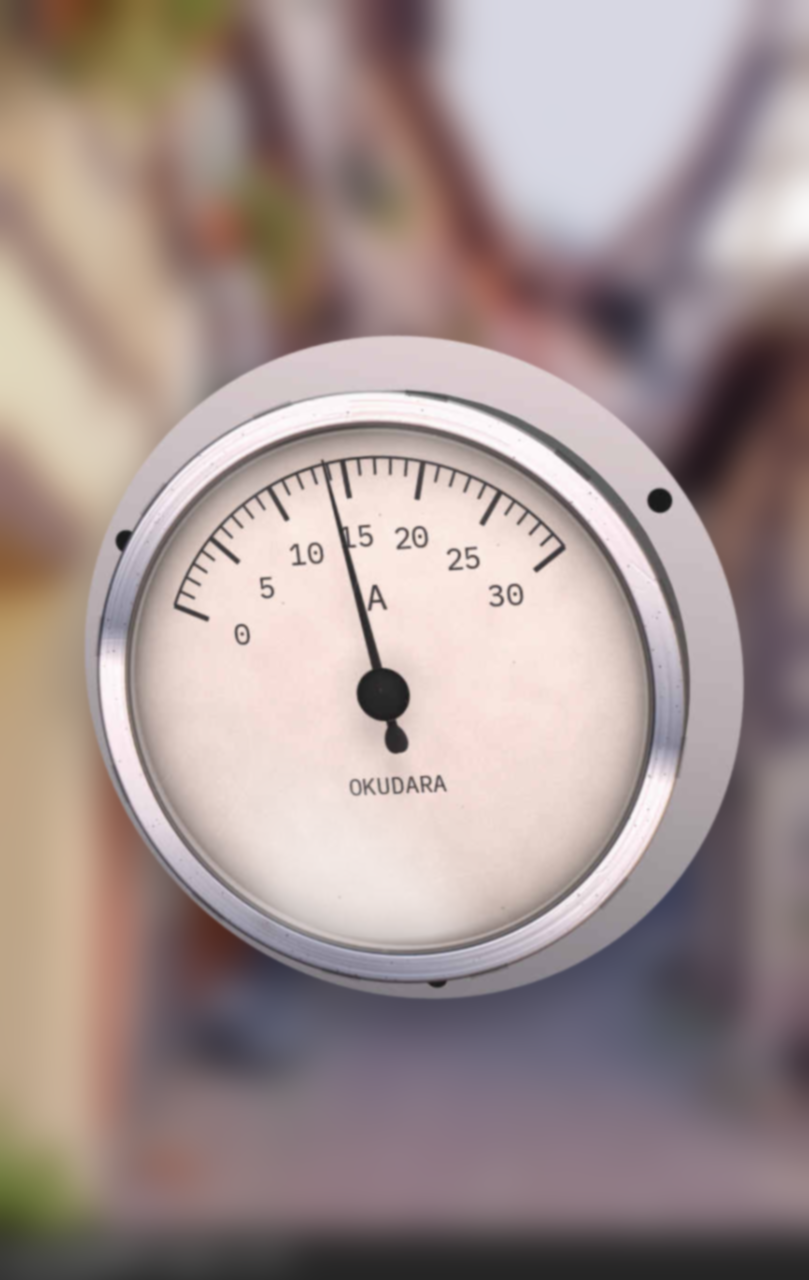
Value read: 14A
